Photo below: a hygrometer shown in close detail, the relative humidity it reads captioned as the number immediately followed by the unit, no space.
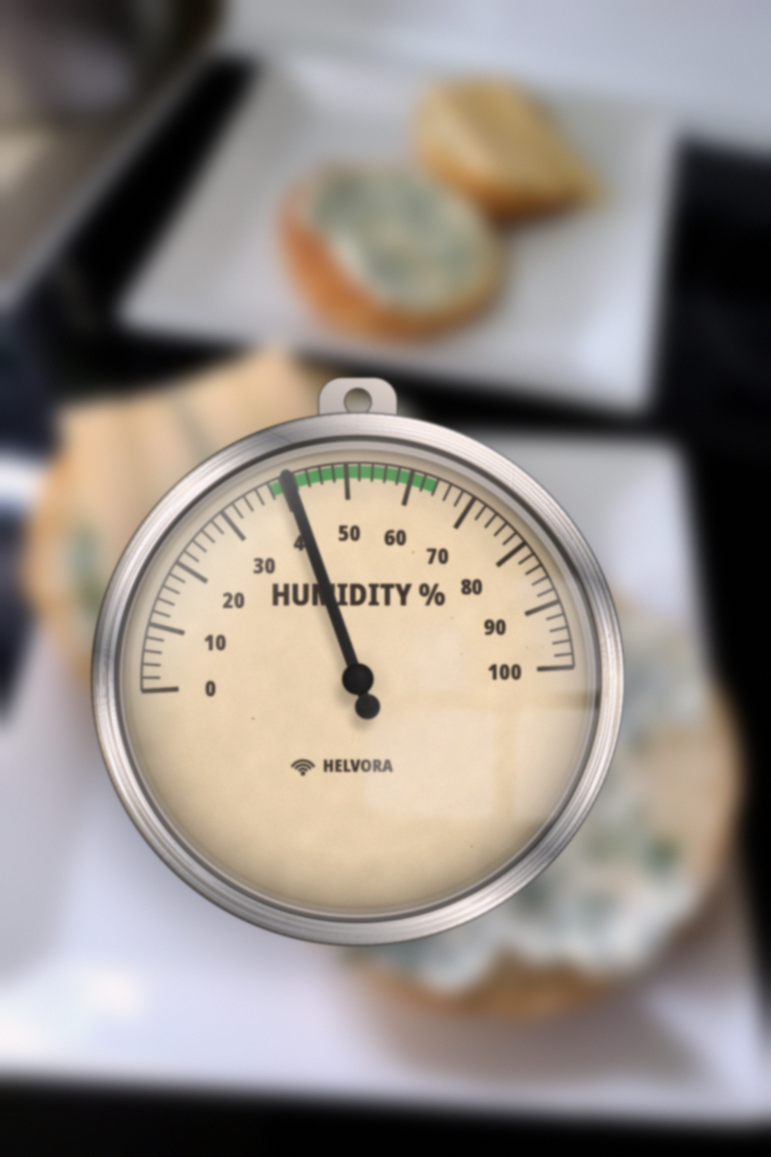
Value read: 41%
